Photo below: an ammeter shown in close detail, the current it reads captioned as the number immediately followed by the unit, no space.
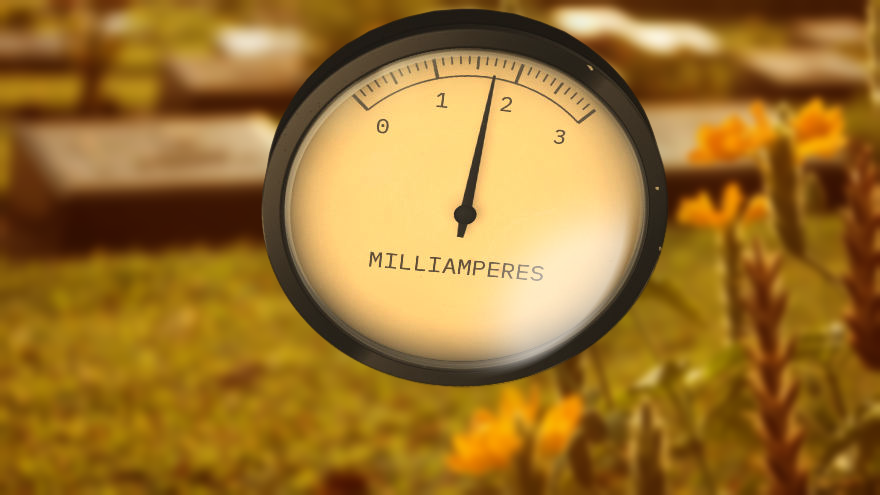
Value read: 1.7mA
